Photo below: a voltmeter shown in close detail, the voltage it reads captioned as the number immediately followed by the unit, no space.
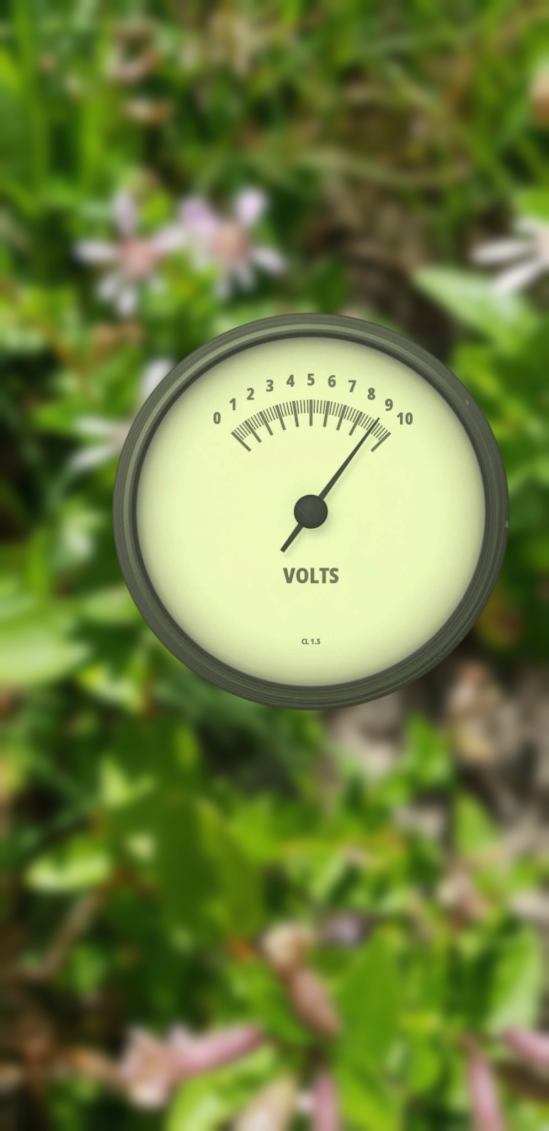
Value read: 9V
